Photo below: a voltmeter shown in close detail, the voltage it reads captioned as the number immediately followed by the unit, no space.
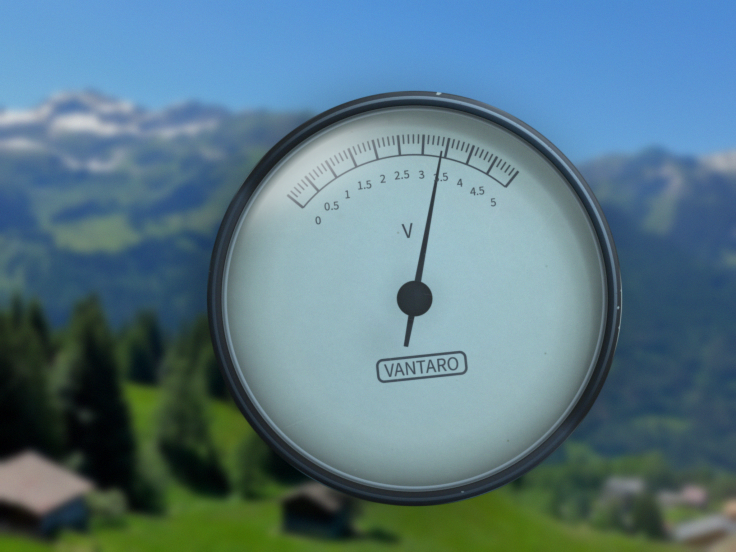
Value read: 3.4V
